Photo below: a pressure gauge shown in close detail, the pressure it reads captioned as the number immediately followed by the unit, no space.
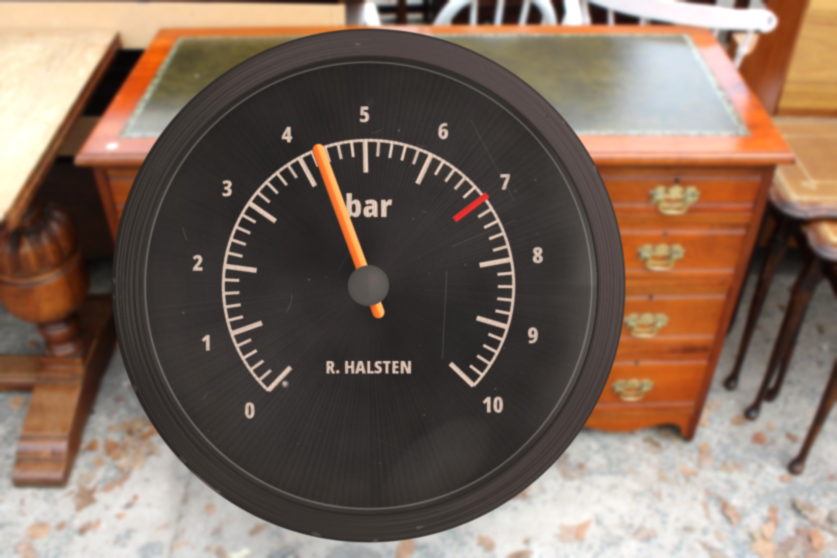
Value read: 4.3bar
